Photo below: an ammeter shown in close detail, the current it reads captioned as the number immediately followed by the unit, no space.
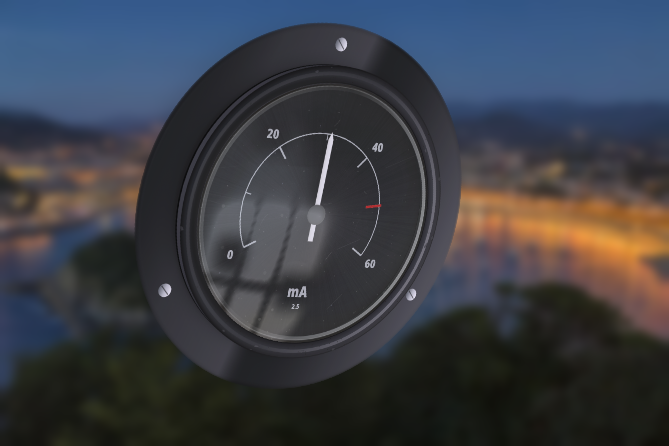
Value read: 30mA
